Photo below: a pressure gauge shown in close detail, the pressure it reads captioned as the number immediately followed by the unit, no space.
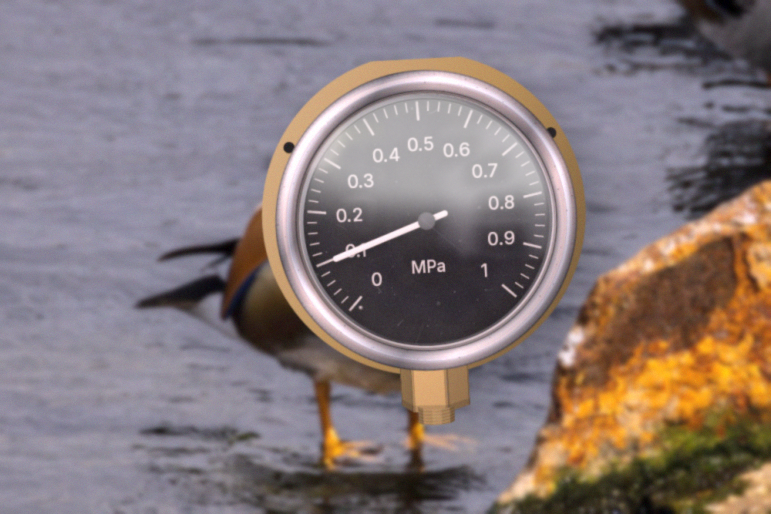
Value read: 0.1MPa
